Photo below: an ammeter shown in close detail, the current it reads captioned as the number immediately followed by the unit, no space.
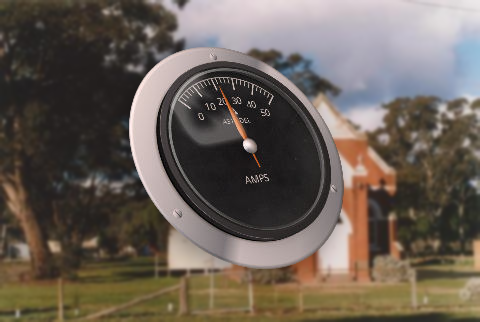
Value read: 20A
